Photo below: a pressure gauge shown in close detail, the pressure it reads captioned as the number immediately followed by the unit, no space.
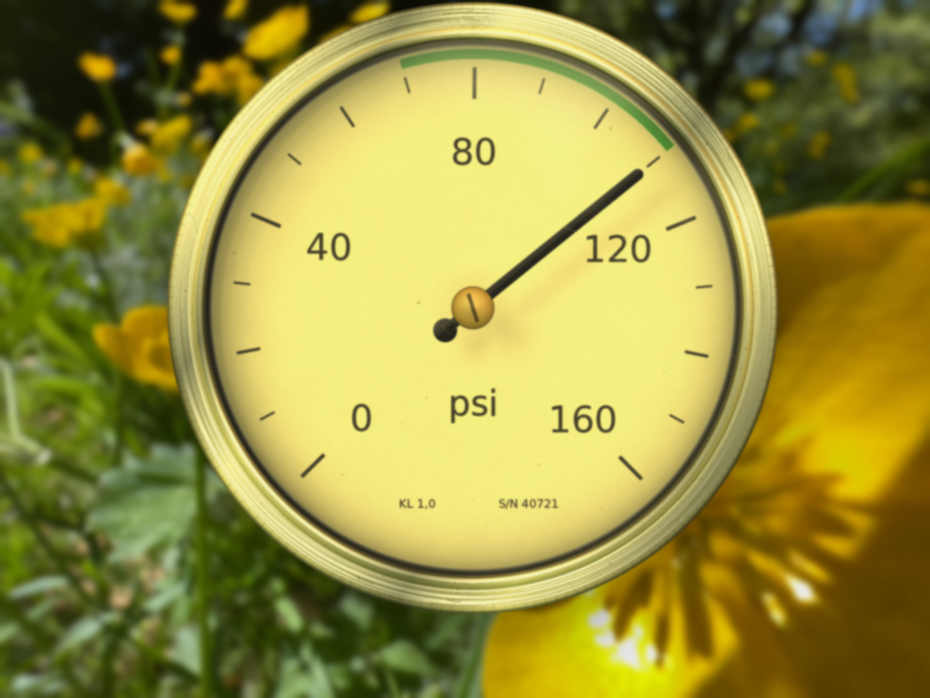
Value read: 110psi
